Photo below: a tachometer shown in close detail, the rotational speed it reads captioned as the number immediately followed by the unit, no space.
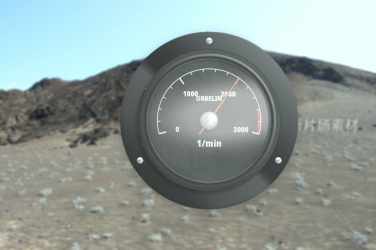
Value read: 2000rpm
